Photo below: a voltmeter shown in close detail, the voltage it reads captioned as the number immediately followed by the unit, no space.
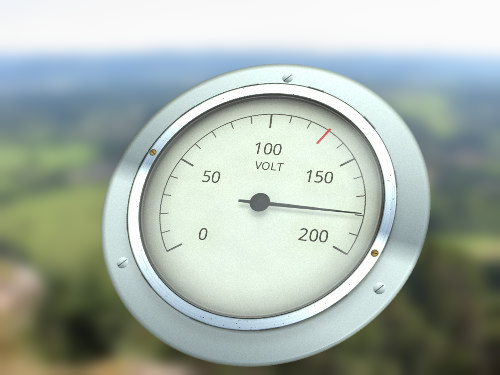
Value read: 180V
